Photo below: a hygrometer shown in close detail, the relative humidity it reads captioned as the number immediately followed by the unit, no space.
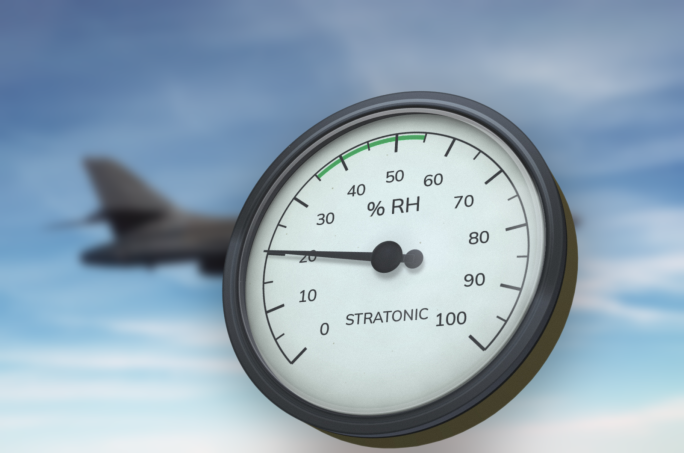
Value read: 20%
